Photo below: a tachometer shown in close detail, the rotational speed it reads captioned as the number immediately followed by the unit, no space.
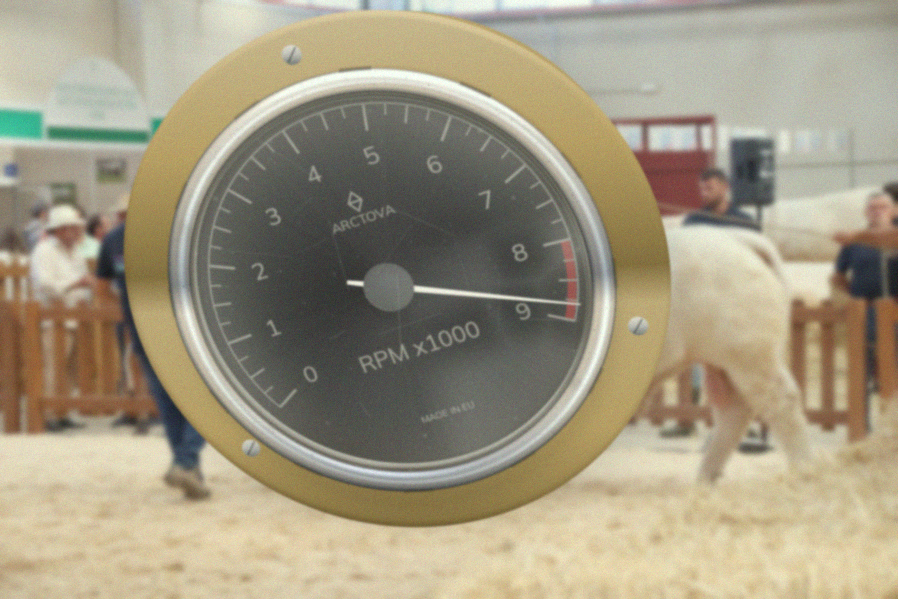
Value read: 8750rpm
